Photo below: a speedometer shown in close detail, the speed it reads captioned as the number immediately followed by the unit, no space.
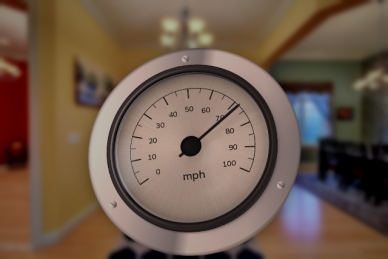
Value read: 72.5mph
